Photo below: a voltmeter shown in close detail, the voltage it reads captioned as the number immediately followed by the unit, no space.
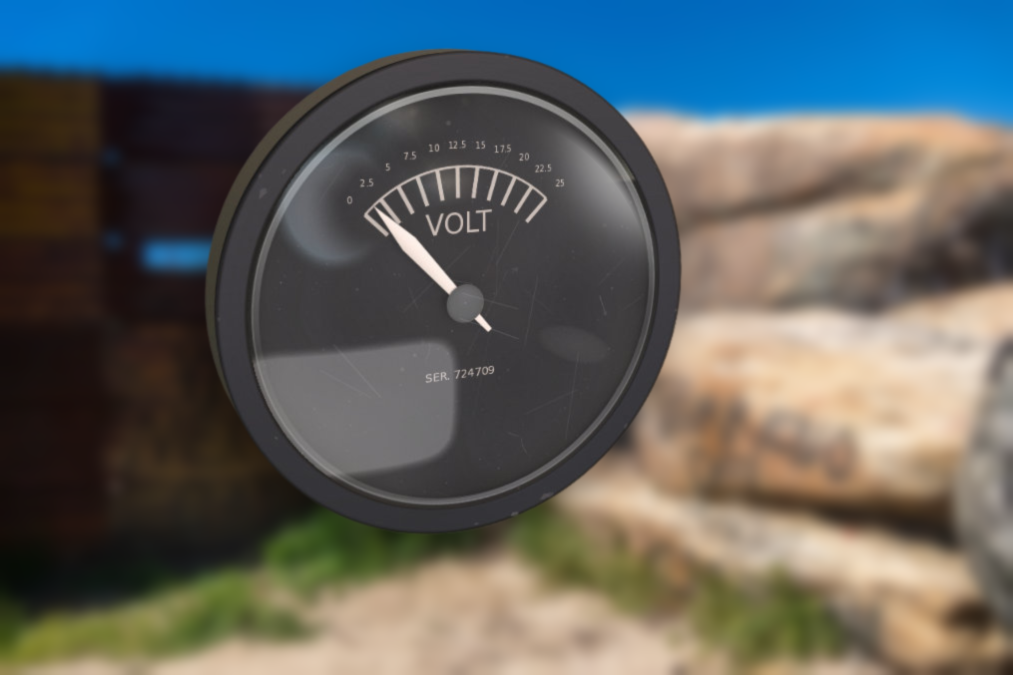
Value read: 1.25V
